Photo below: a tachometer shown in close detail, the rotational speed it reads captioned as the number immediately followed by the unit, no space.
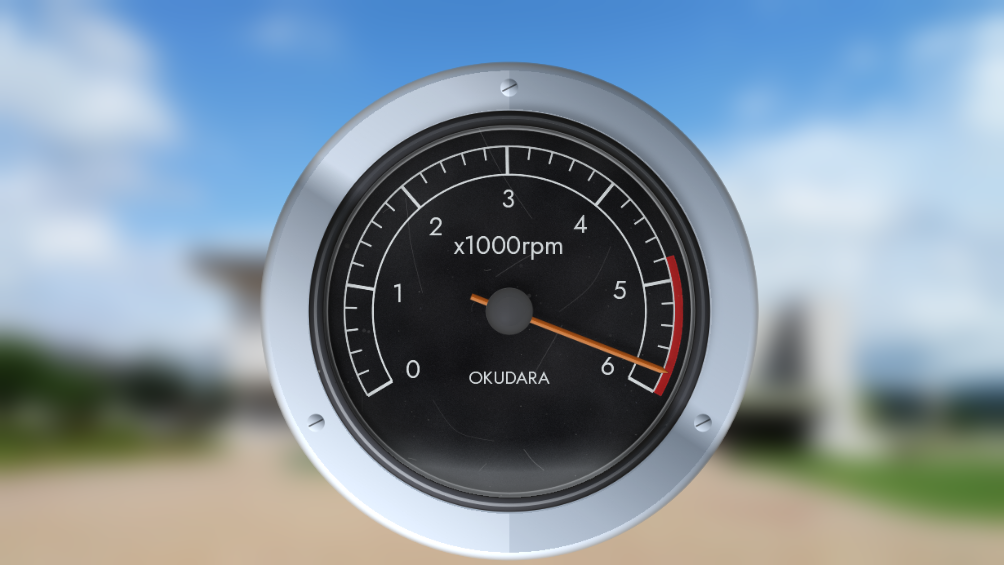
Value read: 5800rpm
